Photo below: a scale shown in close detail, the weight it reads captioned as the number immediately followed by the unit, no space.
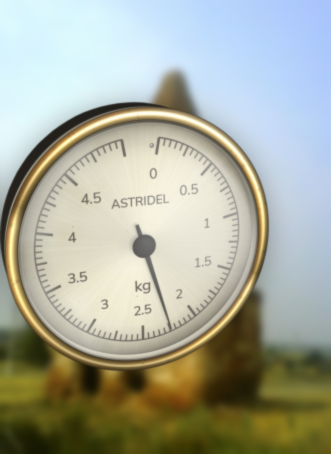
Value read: 2.25kg
